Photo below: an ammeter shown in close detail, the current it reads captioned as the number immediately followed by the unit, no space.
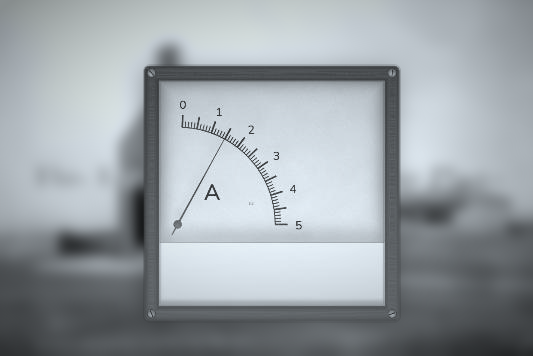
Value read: 1.5A
